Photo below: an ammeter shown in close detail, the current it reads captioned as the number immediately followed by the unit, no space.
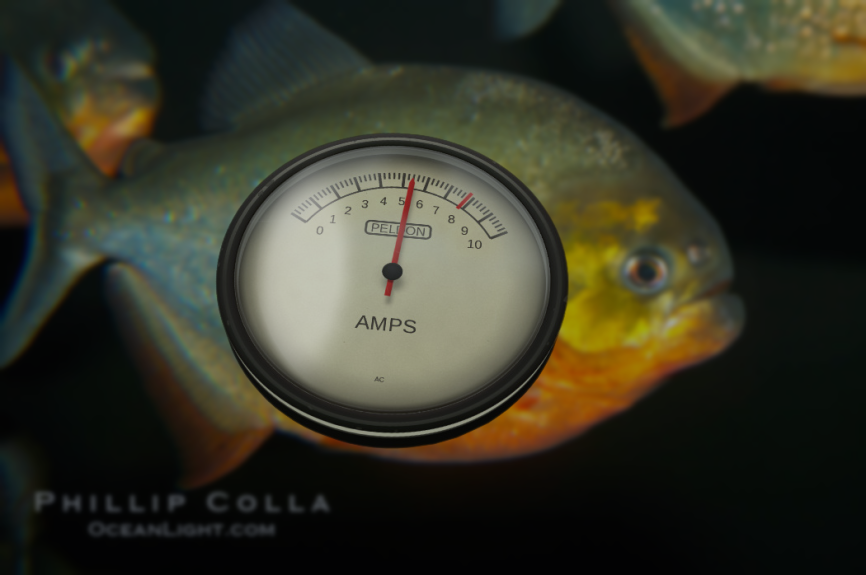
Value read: 5.4A
